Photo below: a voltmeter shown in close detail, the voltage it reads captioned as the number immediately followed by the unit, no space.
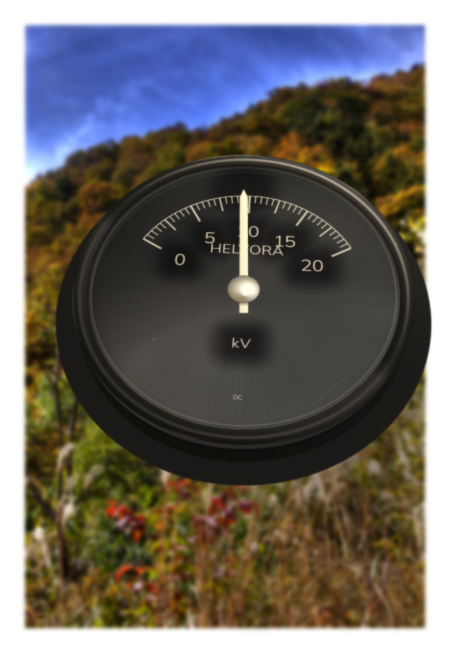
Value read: 9.5kV
